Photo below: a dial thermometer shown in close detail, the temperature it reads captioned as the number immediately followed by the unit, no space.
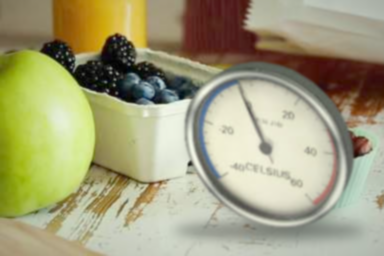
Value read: 0°C
